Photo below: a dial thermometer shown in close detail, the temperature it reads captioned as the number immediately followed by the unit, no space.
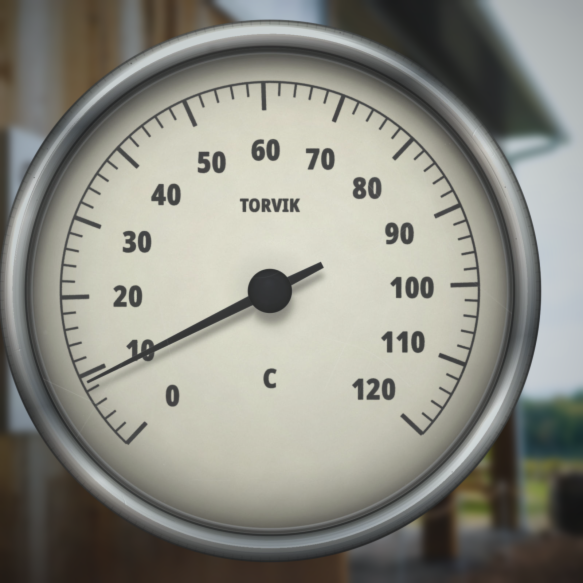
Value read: 9°C
